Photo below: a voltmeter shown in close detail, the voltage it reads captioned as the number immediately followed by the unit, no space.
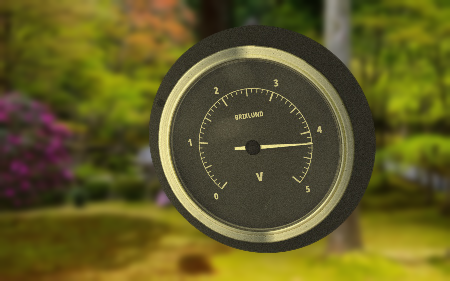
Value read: 4.2V
